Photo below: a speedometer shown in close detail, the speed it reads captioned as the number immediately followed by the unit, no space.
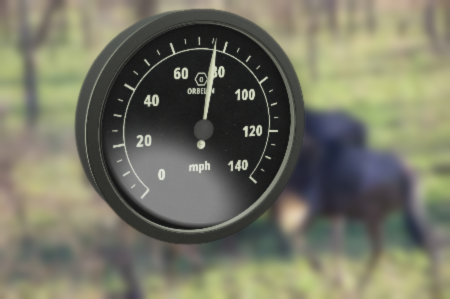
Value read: 75mph
